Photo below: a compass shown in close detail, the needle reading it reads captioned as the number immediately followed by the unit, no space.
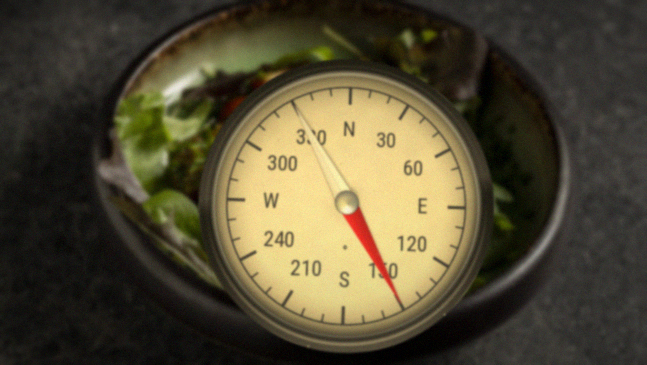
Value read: 150°
